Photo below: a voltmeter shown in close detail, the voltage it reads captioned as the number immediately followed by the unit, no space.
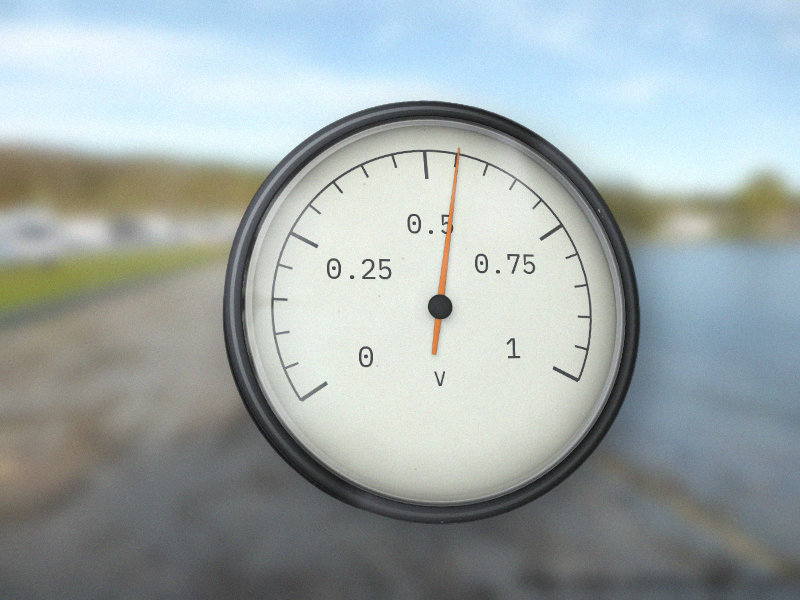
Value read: 0.55V
